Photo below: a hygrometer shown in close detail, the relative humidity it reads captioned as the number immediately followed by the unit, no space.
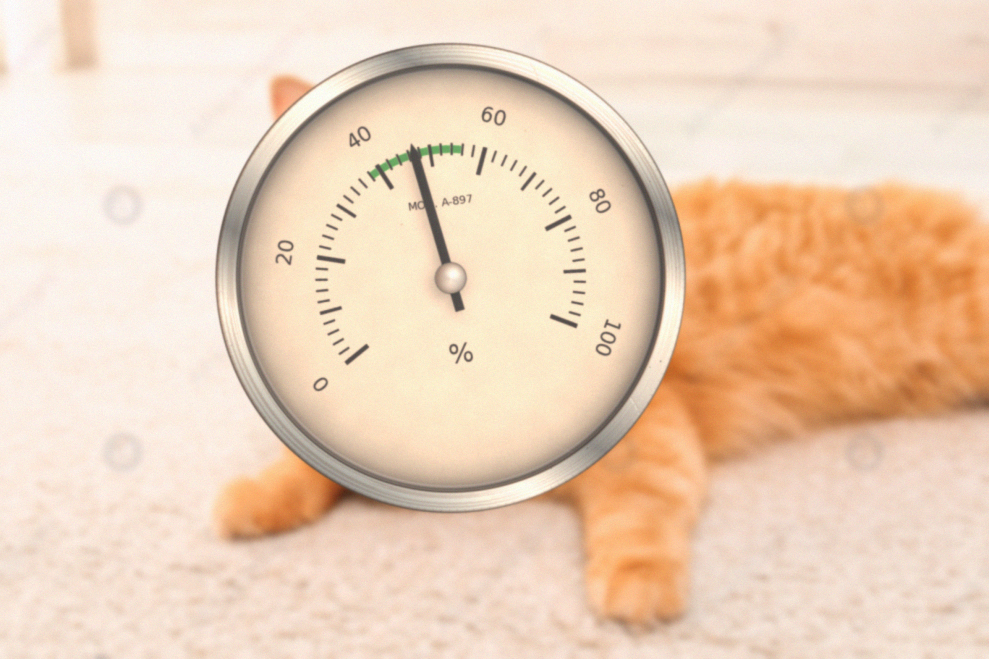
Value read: 47%
